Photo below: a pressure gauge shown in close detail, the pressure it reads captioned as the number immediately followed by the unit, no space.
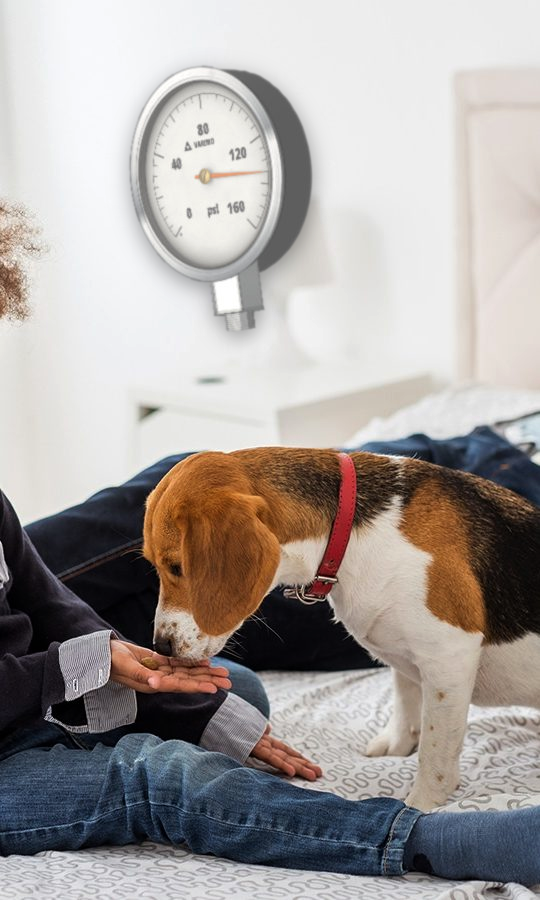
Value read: 135psi
